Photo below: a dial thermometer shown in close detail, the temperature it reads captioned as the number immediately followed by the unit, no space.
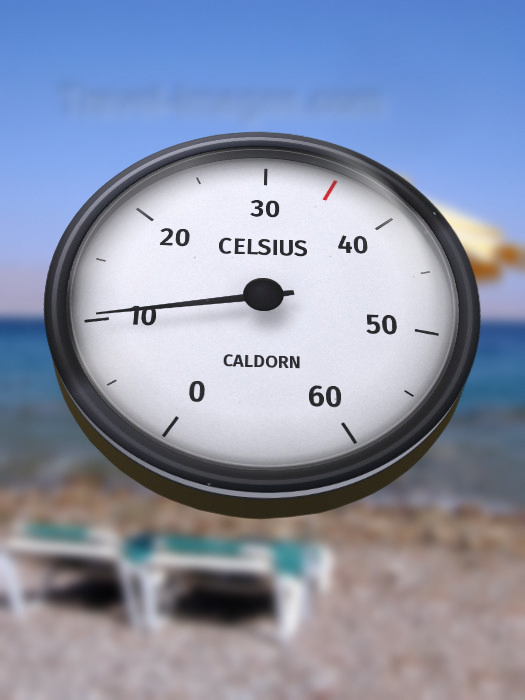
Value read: 10°C
